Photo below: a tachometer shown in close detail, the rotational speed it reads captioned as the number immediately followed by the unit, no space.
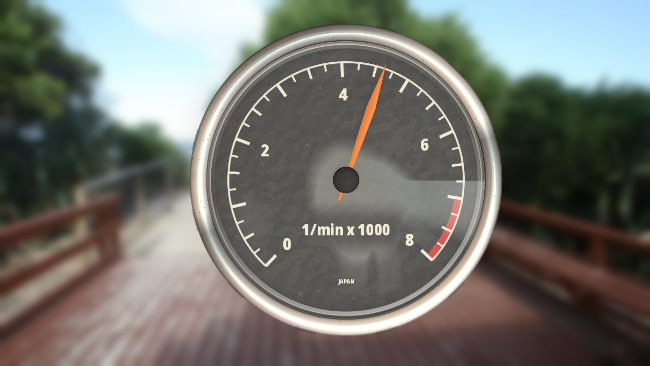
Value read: 4625rpm
